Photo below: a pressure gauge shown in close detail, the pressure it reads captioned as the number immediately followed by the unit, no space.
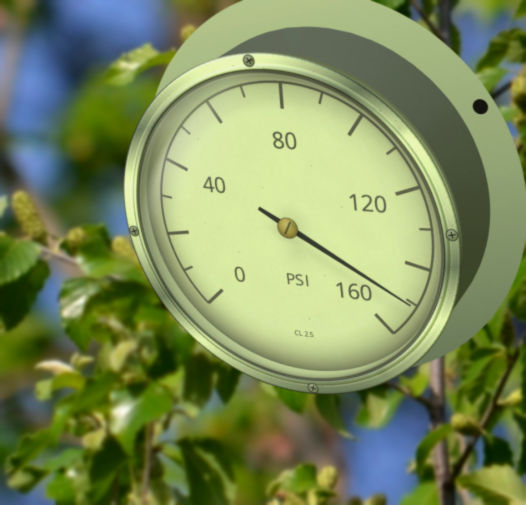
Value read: 150psi
